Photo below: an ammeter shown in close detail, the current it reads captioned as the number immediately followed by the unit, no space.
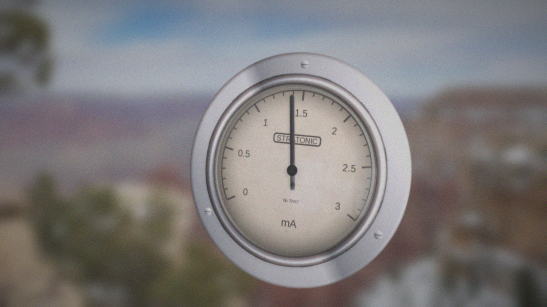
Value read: 1.4mA
